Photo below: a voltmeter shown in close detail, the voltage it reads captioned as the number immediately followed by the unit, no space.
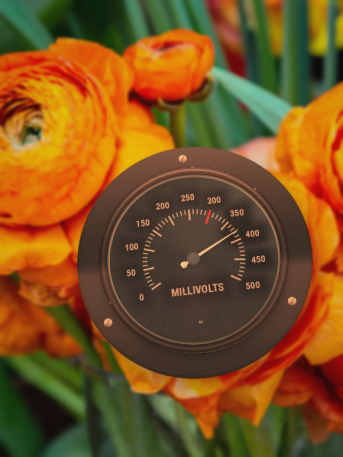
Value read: 380mV
